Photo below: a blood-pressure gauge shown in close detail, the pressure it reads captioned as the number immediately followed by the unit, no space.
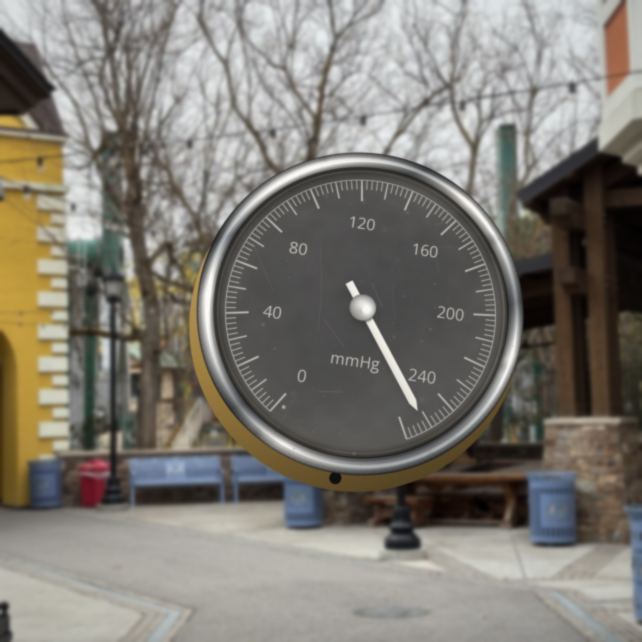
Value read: 252mmHg
